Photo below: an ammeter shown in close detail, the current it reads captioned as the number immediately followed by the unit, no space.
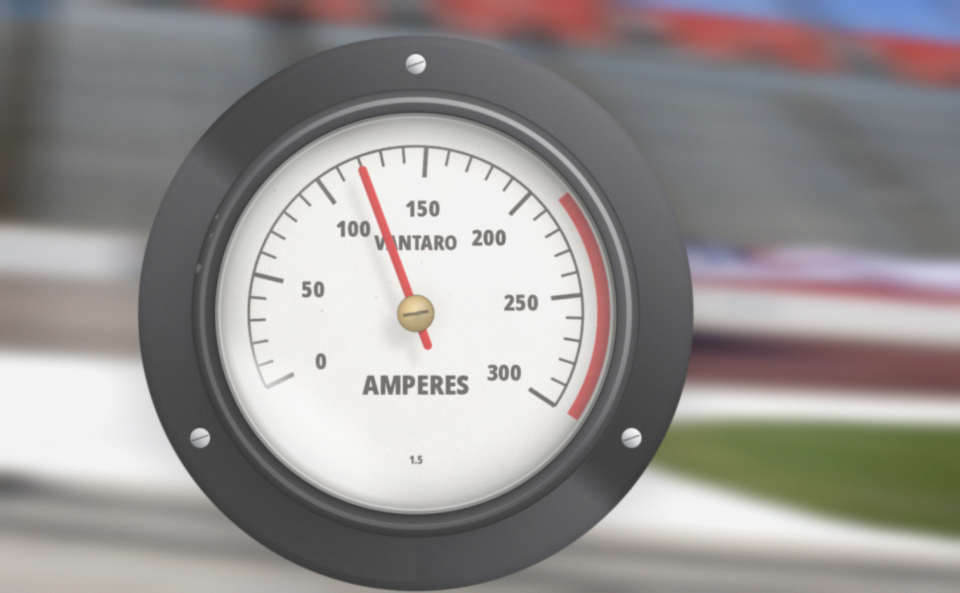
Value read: 120A
